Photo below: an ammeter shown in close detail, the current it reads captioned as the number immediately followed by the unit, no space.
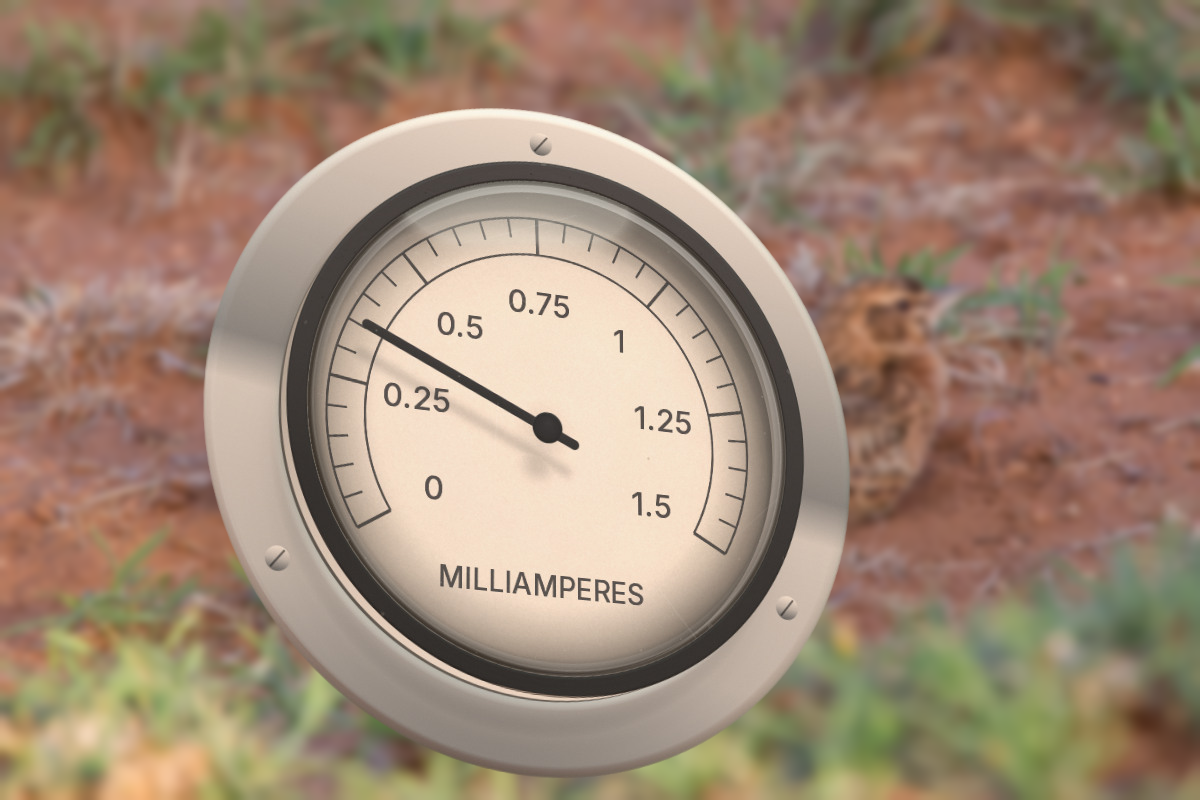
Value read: 0.35mA
